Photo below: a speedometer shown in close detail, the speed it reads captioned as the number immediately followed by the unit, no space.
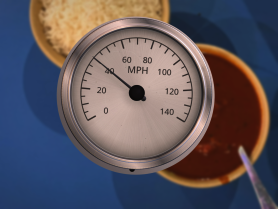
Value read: 40mph
